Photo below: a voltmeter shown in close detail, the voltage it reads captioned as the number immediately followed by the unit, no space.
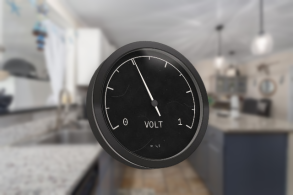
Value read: 0.4V
